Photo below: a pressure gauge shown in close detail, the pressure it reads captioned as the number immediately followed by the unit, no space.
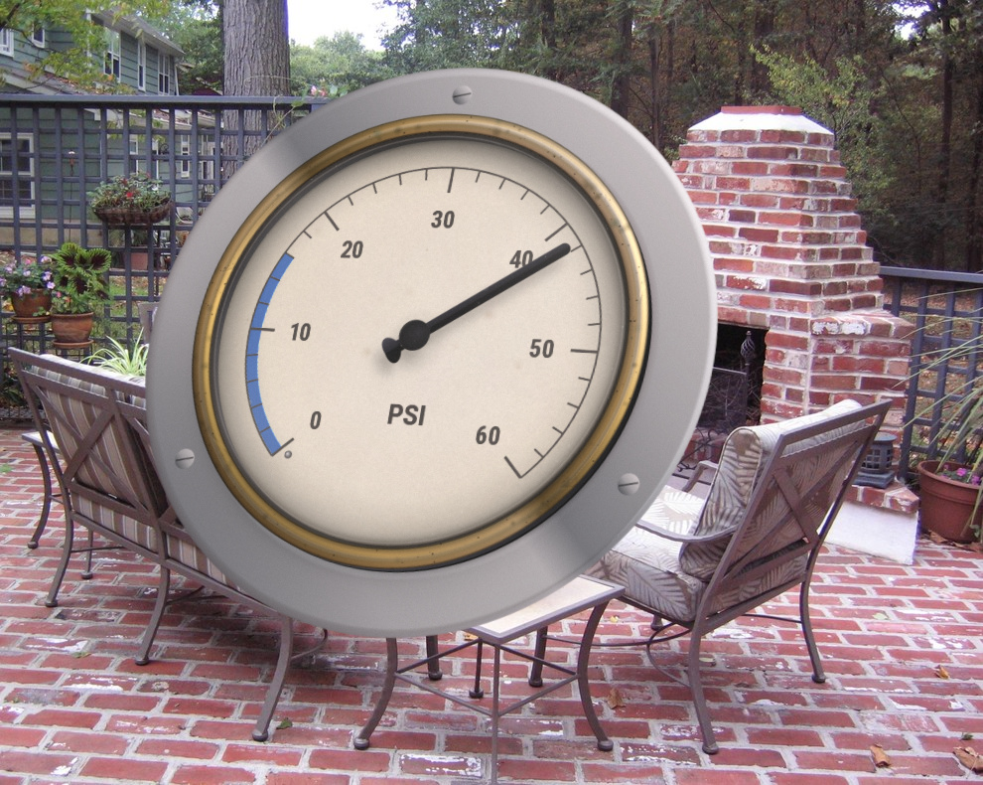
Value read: 42psi
